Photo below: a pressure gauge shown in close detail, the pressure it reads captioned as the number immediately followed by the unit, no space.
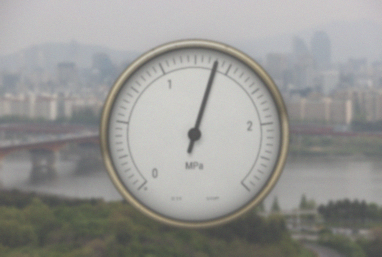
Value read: 1.4MPa
